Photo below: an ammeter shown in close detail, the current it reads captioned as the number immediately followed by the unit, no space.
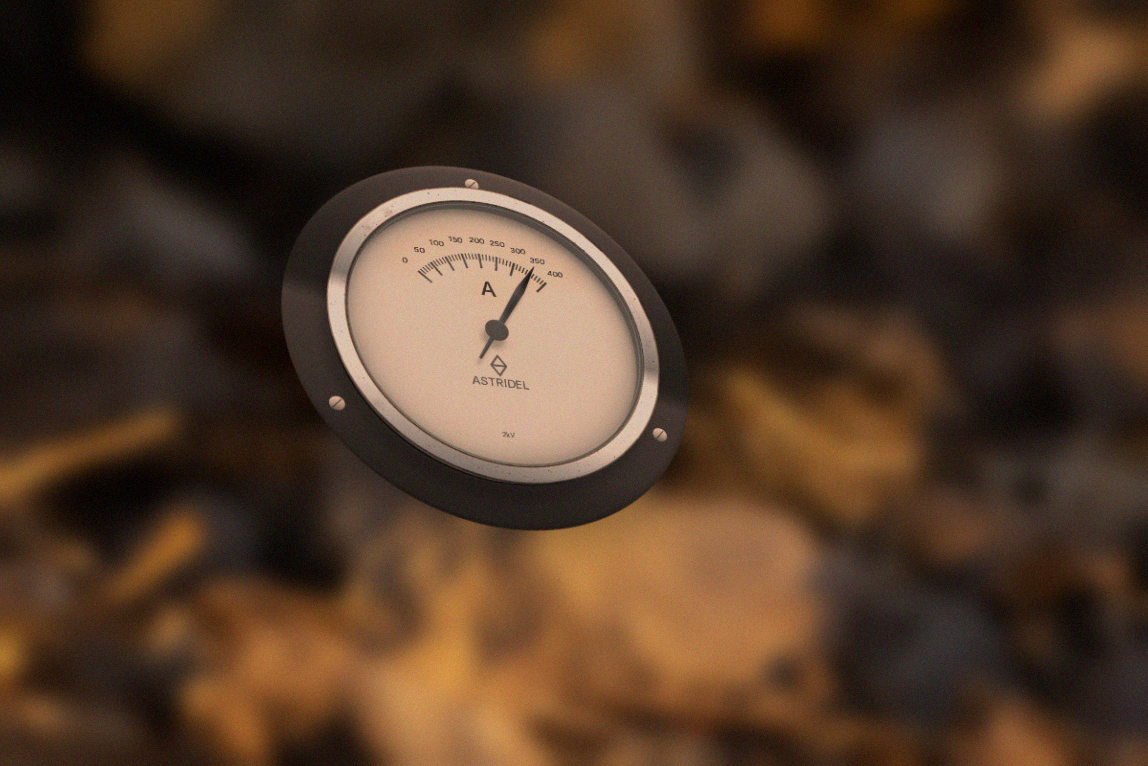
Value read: 350A
